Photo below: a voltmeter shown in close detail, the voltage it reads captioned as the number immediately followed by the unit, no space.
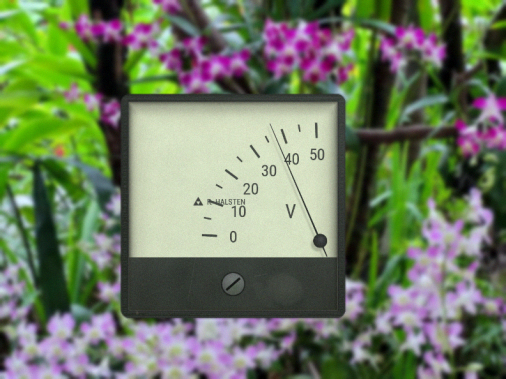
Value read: 37.5V
